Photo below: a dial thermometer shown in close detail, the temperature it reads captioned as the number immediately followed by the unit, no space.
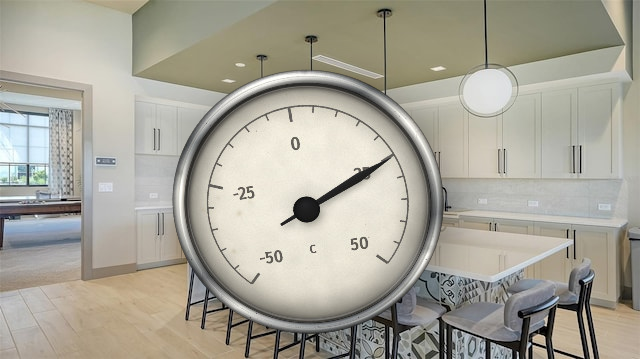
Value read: 25°C
